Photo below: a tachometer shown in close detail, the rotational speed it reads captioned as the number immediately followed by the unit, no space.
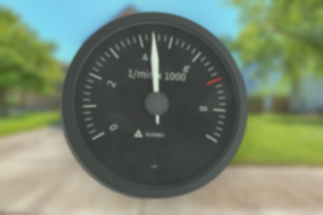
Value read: 4400rpm
